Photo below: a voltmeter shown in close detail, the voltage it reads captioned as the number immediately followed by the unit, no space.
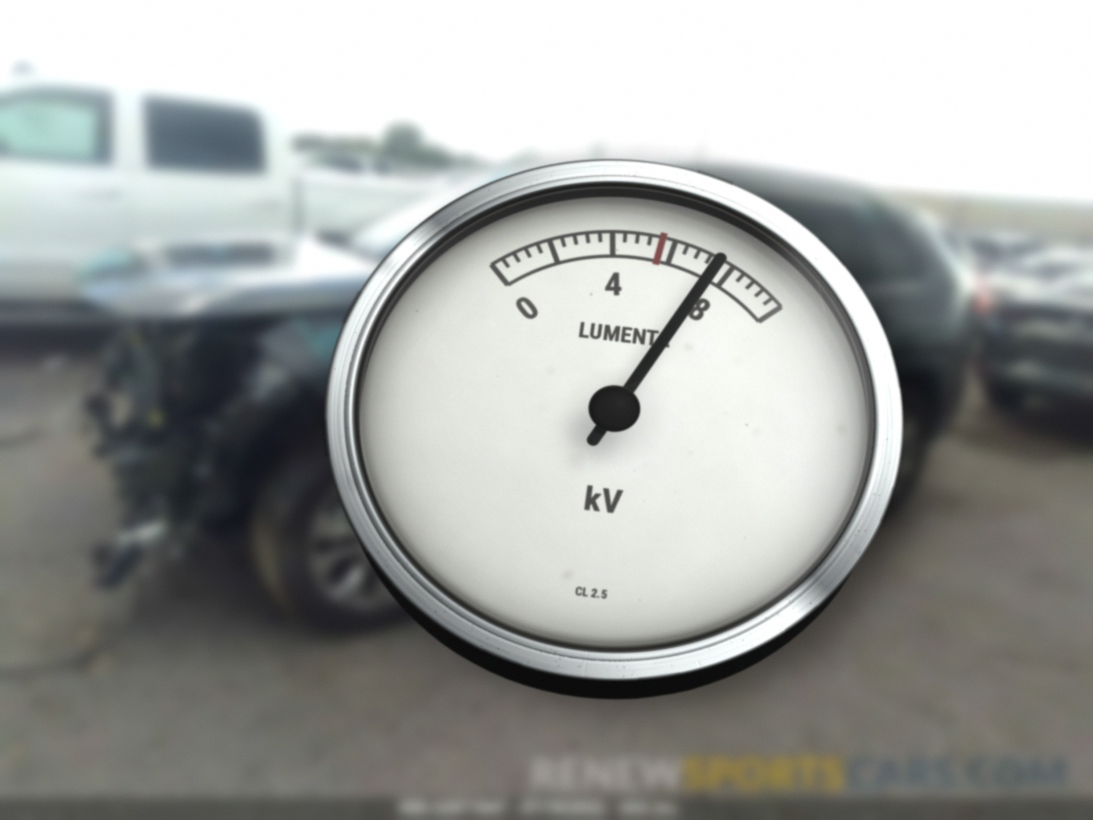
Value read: 7.6kV
